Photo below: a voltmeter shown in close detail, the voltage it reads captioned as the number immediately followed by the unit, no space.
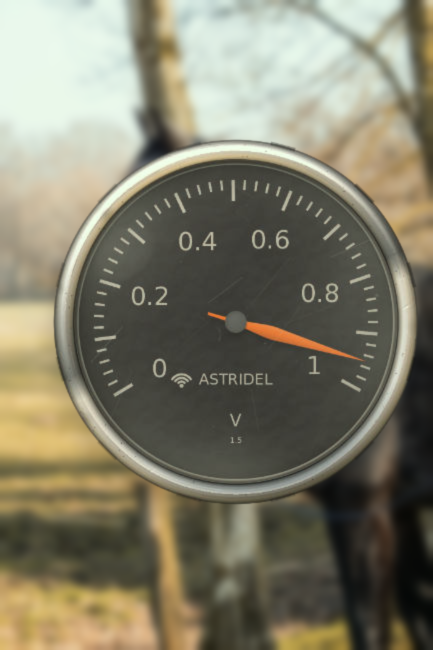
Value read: 0.95V
